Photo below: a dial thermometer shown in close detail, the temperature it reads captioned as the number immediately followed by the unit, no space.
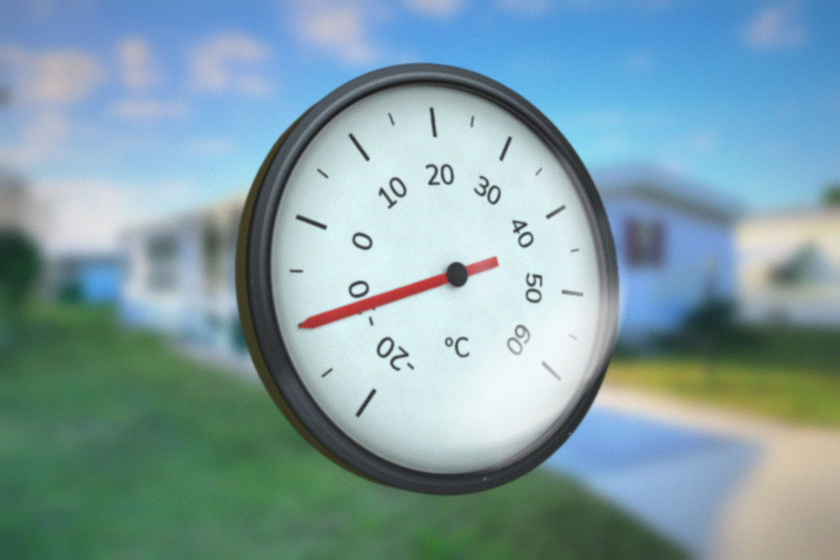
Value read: -10°C
